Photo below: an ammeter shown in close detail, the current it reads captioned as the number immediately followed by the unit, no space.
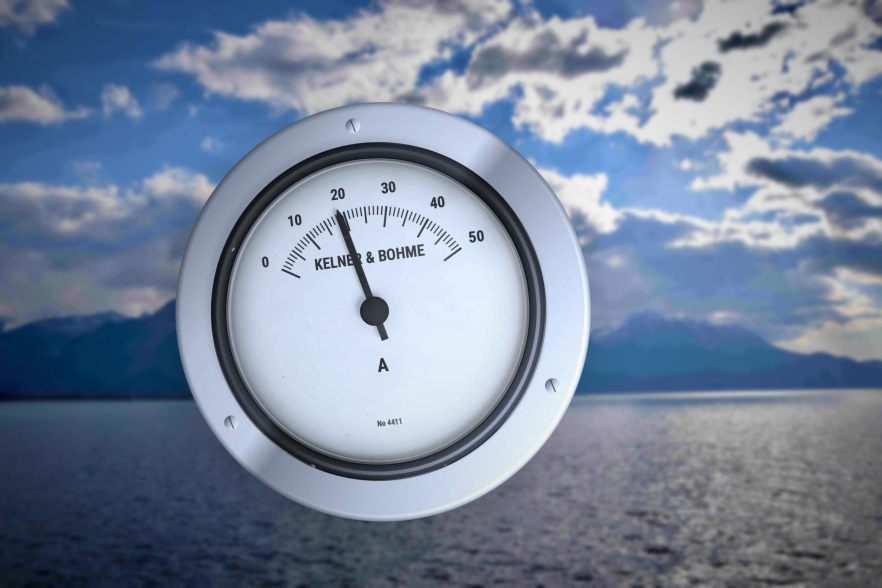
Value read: 19A
